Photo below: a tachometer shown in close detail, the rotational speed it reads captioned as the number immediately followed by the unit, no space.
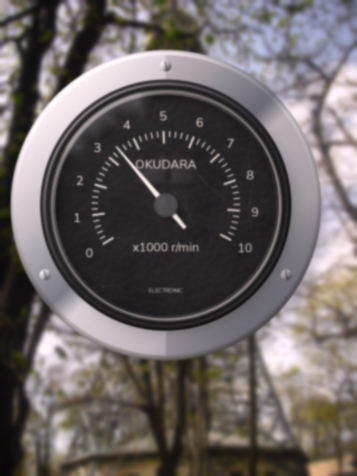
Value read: 3400rpm
